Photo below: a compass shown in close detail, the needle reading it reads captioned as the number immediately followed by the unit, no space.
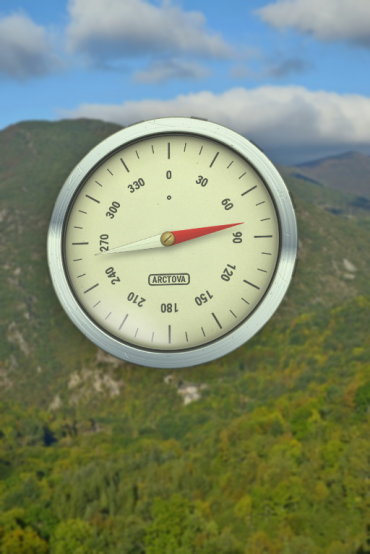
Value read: 80°
